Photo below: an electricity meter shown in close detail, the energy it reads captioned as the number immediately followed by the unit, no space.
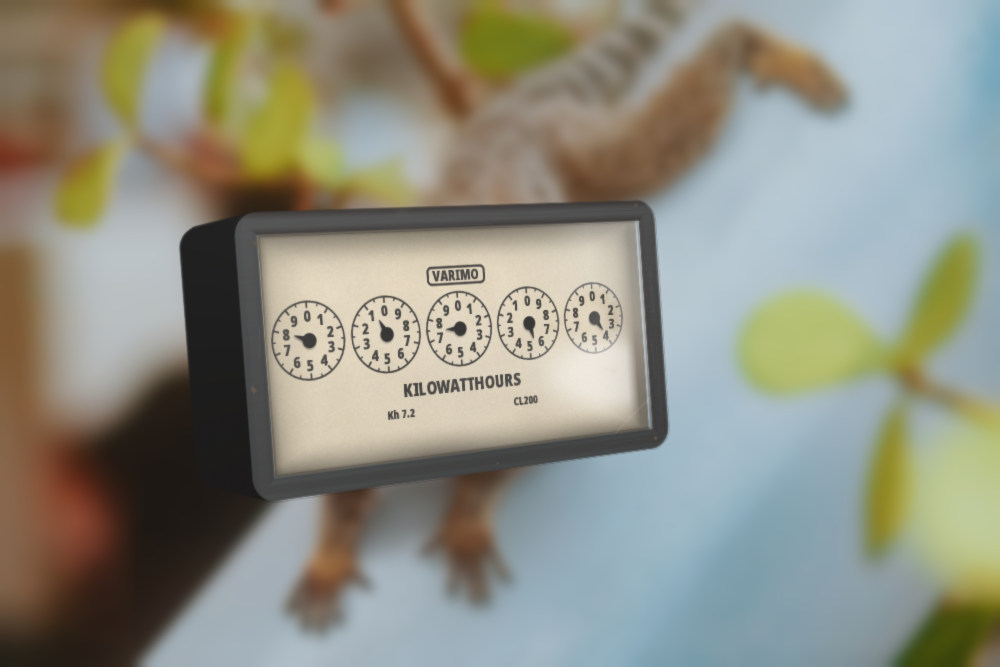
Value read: 80754kWh
